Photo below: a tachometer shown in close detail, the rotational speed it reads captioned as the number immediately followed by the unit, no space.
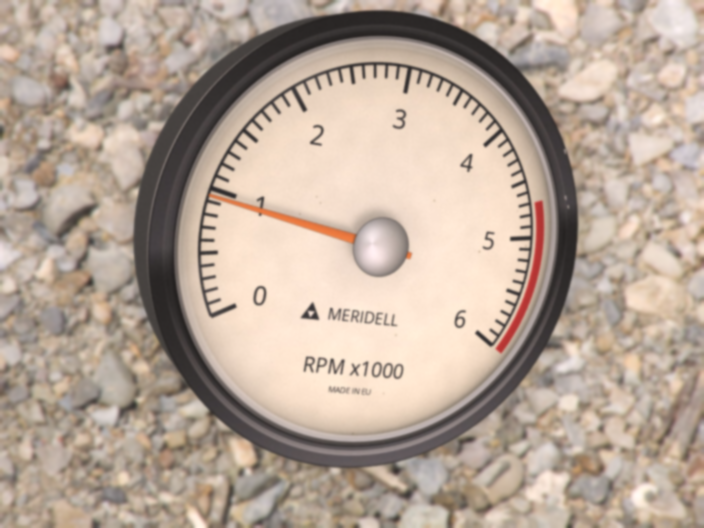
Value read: 950rpm
